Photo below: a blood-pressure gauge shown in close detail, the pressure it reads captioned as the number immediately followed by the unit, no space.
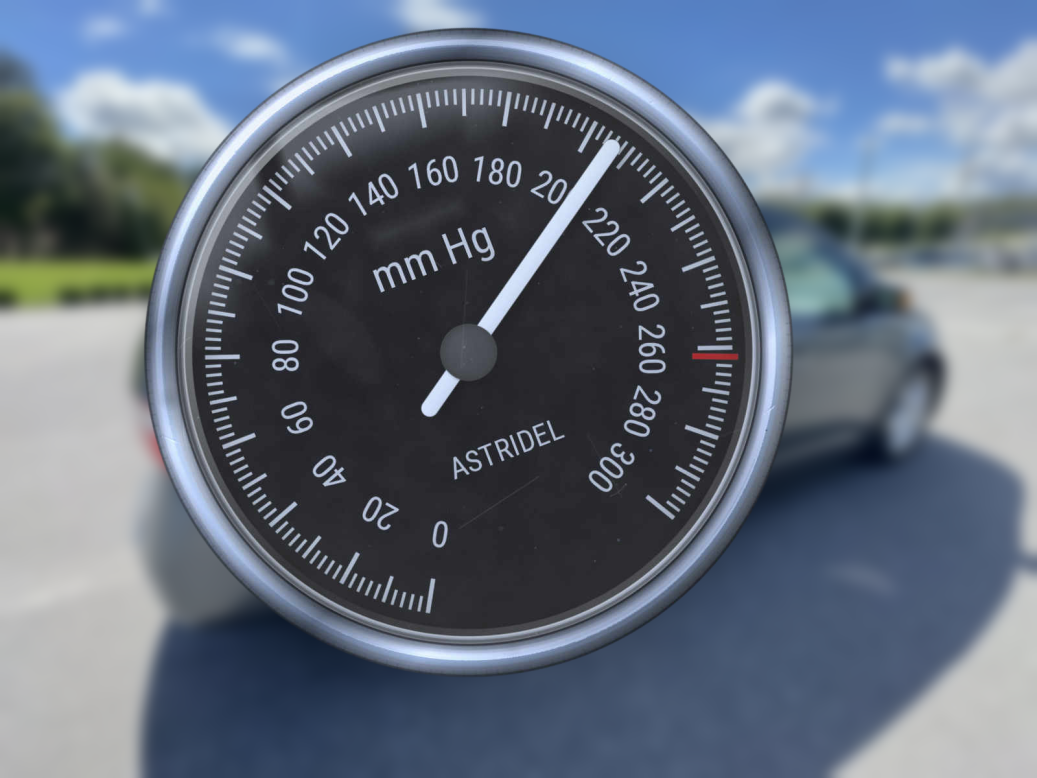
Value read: 206mmHg
